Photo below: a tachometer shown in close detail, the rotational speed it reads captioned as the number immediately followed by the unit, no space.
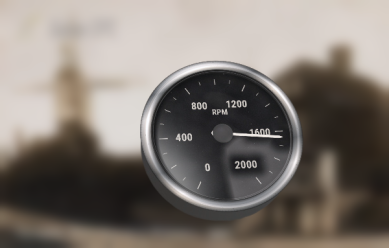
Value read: 1650rpm
